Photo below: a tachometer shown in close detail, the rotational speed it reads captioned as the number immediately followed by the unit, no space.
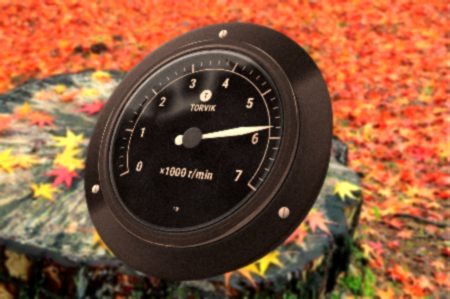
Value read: 5800rpm
